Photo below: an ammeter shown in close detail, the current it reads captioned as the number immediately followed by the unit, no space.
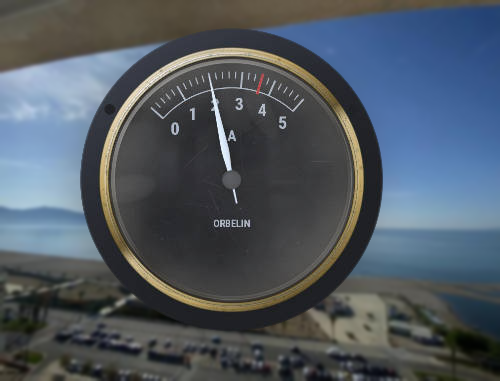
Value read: 2A
